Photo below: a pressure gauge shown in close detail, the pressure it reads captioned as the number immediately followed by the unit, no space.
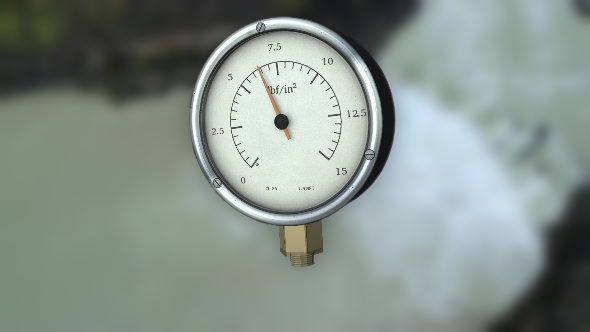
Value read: 6.5psi
